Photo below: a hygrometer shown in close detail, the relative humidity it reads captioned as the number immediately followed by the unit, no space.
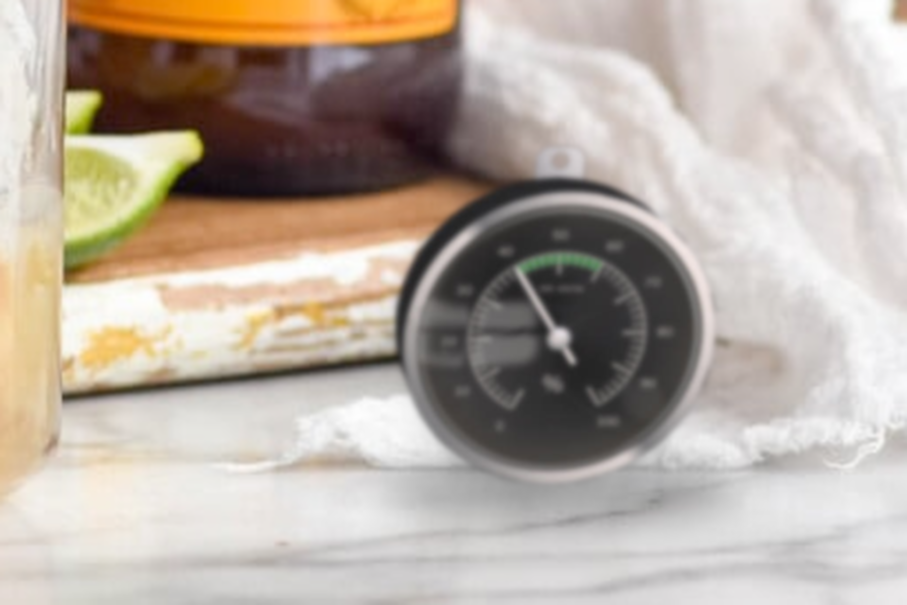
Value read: 40%
